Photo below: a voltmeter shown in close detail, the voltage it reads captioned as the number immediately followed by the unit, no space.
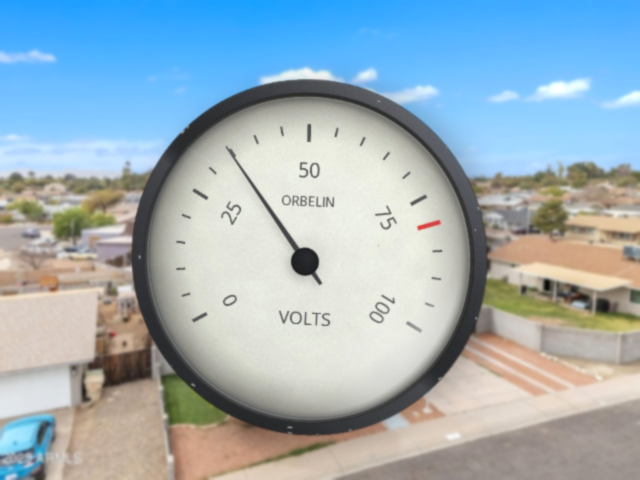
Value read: 35V
